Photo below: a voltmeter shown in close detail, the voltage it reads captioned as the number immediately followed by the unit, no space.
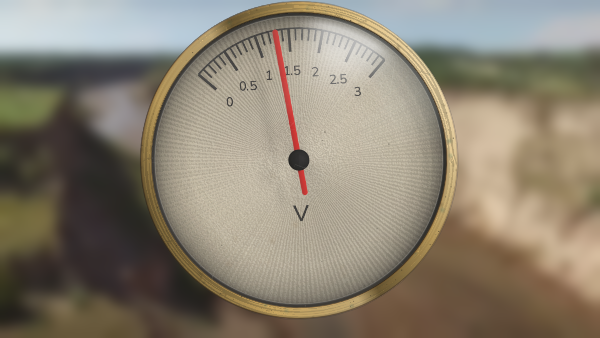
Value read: 1.3V
